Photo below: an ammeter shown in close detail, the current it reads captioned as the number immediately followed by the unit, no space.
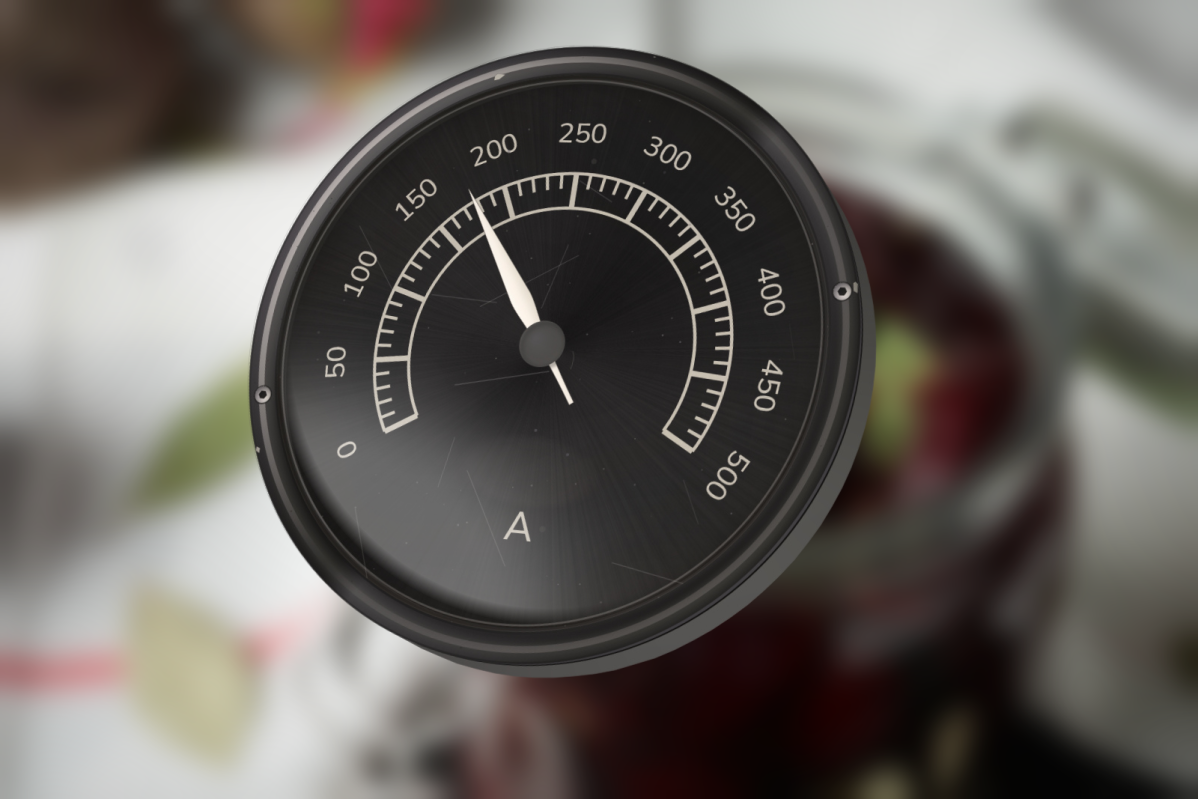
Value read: 180A
